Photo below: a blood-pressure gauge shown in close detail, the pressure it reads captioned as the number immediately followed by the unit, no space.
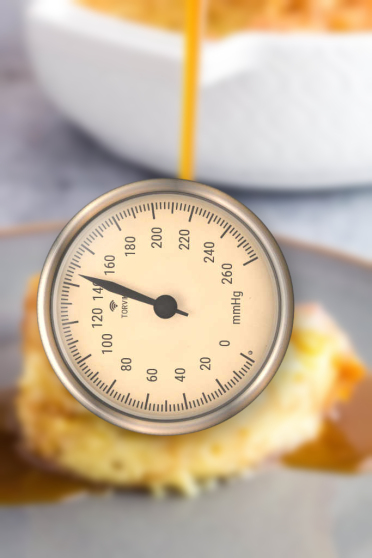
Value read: 146mmHg
